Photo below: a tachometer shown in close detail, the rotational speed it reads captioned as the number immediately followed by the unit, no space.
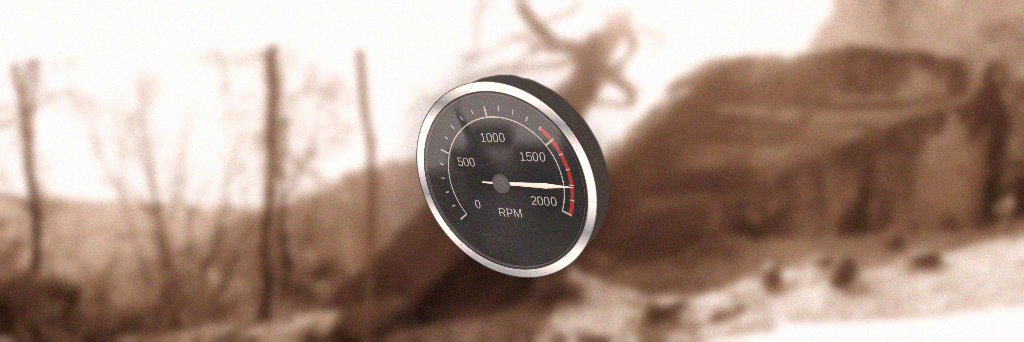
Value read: 1800rpm
